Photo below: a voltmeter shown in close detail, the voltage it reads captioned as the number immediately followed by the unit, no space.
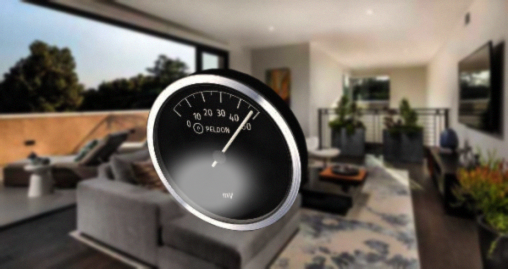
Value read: 47.5mV
